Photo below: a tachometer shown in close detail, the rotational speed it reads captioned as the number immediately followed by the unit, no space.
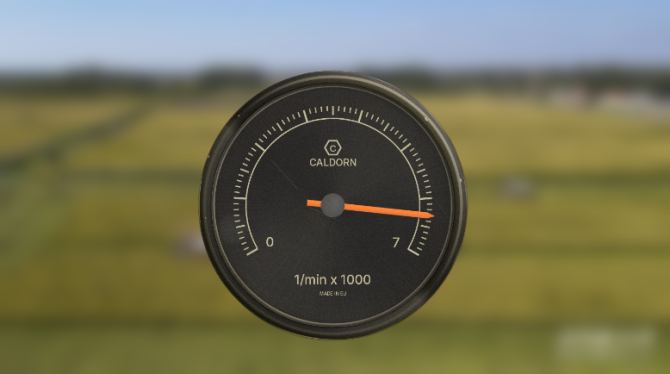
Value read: 6300rpm
